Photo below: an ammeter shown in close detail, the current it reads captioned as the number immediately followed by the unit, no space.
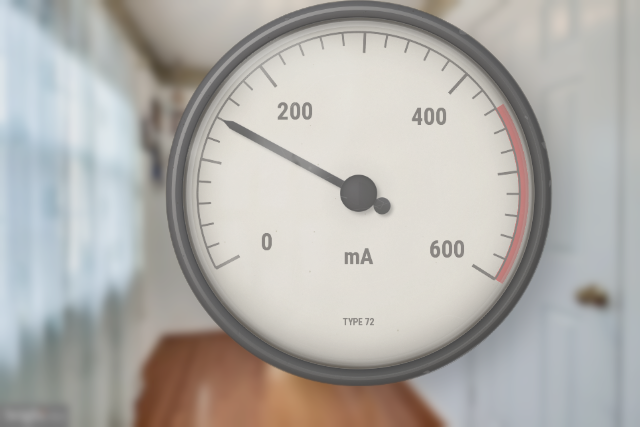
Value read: 140mA
